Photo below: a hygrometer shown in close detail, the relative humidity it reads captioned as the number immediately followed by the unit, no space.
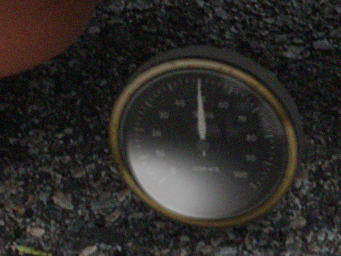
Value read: 50%
